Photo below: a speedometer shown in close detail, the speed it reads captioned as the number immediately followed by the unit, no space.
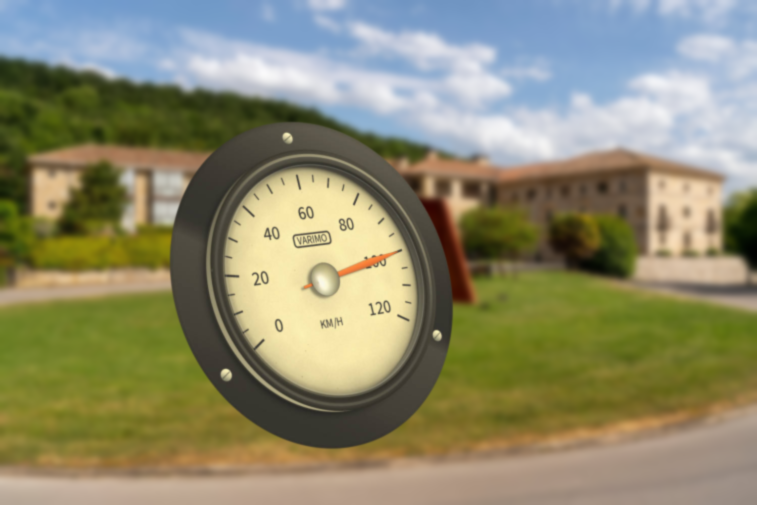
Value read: 100km/h
